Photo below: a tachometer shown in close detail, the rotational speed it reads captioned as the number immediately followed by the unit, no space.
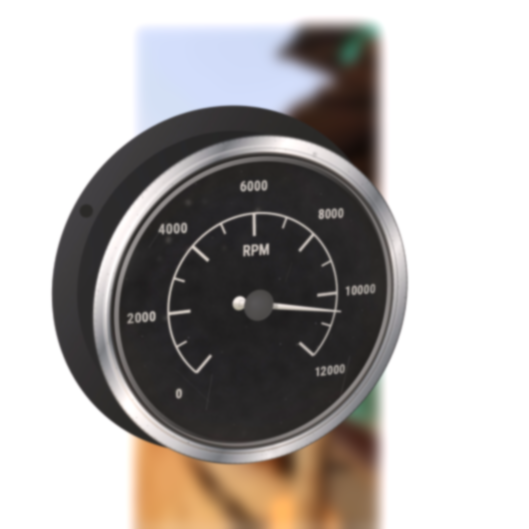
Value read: 10500rpm
